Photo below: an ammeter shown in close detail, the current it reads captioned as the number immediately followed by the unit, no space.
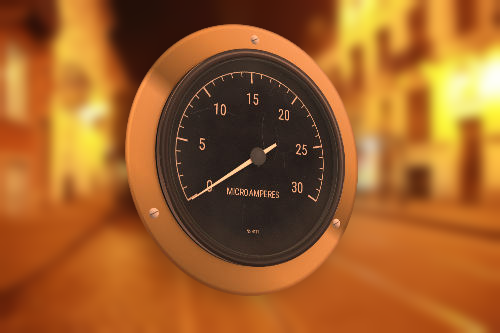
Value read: 0µA
